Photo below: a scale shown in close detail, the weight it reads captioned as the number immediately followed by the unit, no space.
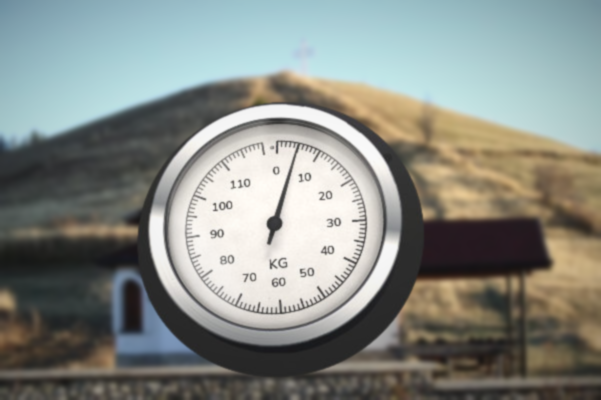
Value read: 5kg
